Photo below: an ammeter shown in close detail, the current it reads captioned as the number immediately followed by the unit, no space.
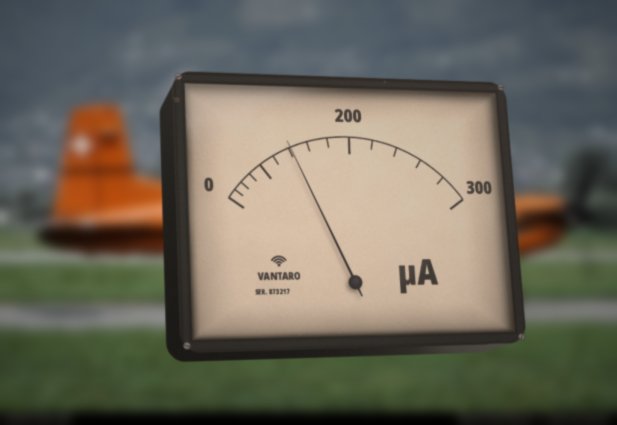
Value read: 140µA
